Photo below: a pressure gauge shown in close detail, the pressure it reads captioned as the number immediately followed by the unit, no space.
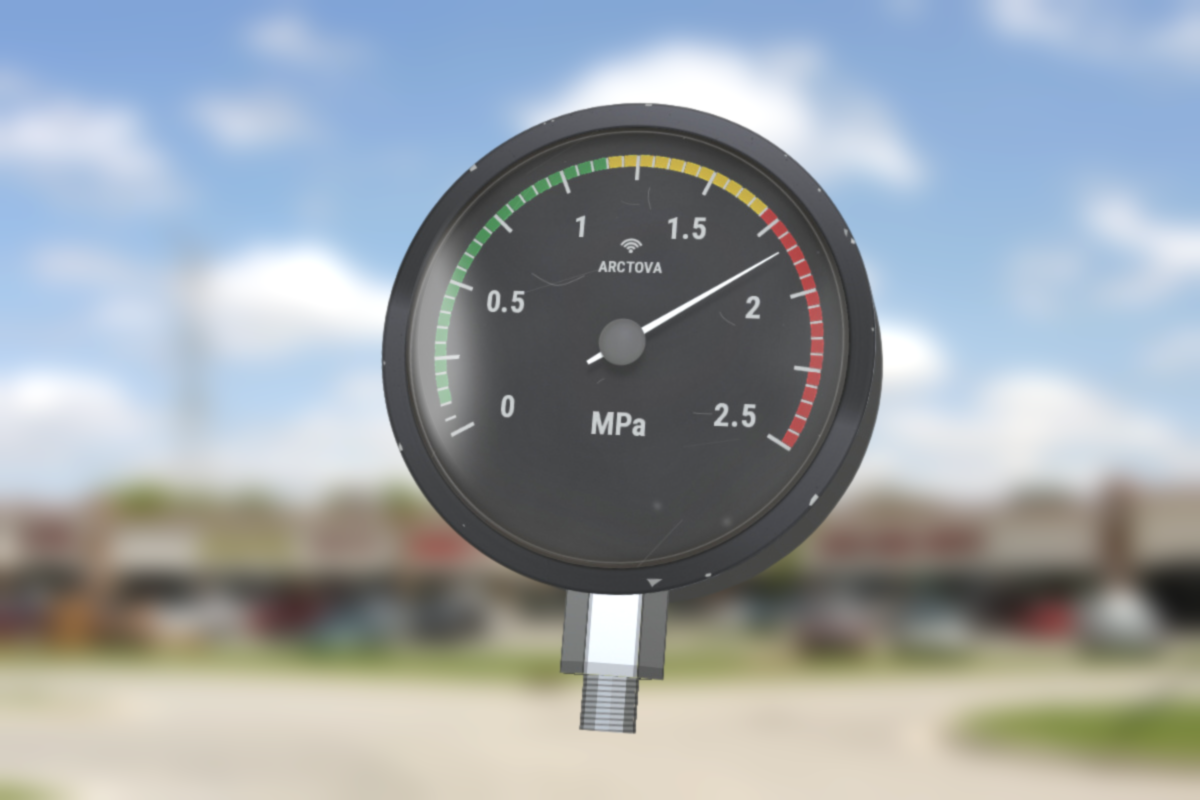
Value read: 1.85MPa
